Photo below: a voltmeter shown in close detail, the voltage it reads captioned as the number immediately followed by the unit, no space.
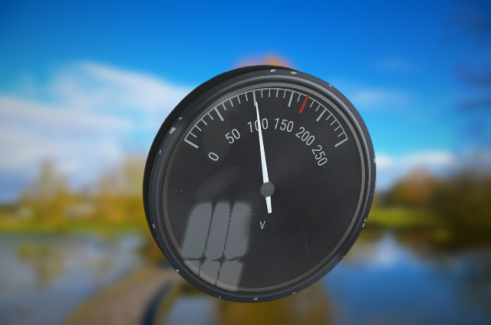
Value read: 100V
